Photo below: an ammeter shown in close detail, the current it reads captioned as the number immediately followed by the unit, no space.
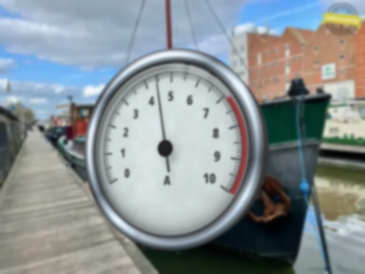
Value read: 4.5A
